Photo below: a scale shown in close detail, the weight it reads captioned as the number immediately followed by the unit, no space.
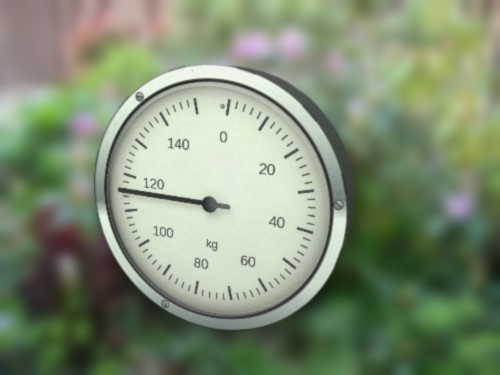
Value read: 116kg
